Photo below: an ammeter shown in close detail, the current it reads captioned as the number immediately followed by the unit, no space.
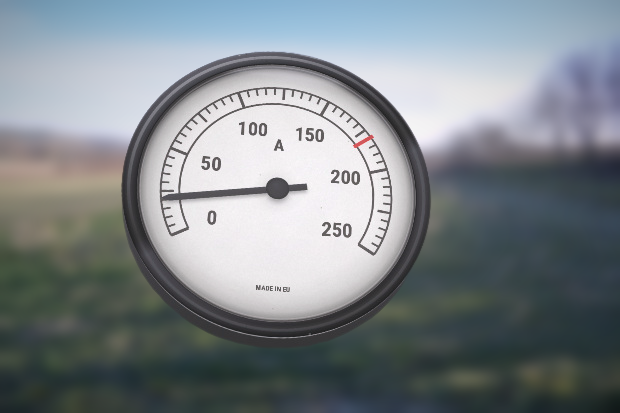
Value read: 20A
